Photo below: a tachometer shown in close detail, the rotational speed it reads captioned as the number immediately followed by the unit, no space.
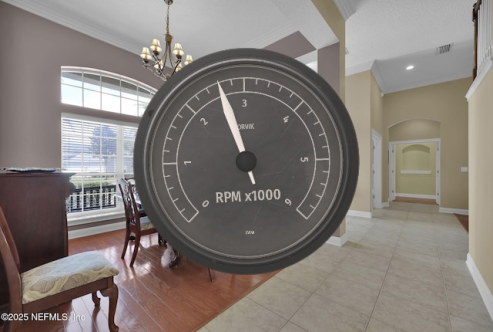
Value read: 2600rpm
